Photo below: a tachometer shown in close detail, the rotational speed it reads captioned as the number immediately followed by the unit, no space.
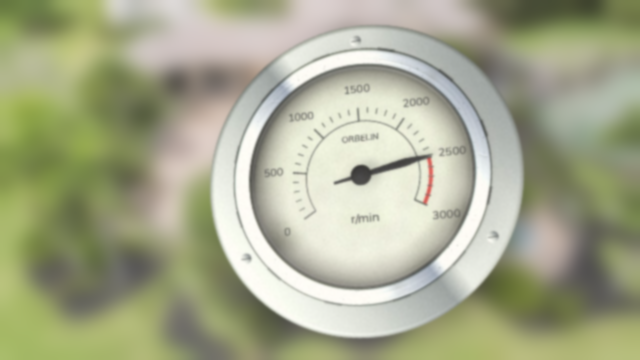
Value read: 2500rpm
